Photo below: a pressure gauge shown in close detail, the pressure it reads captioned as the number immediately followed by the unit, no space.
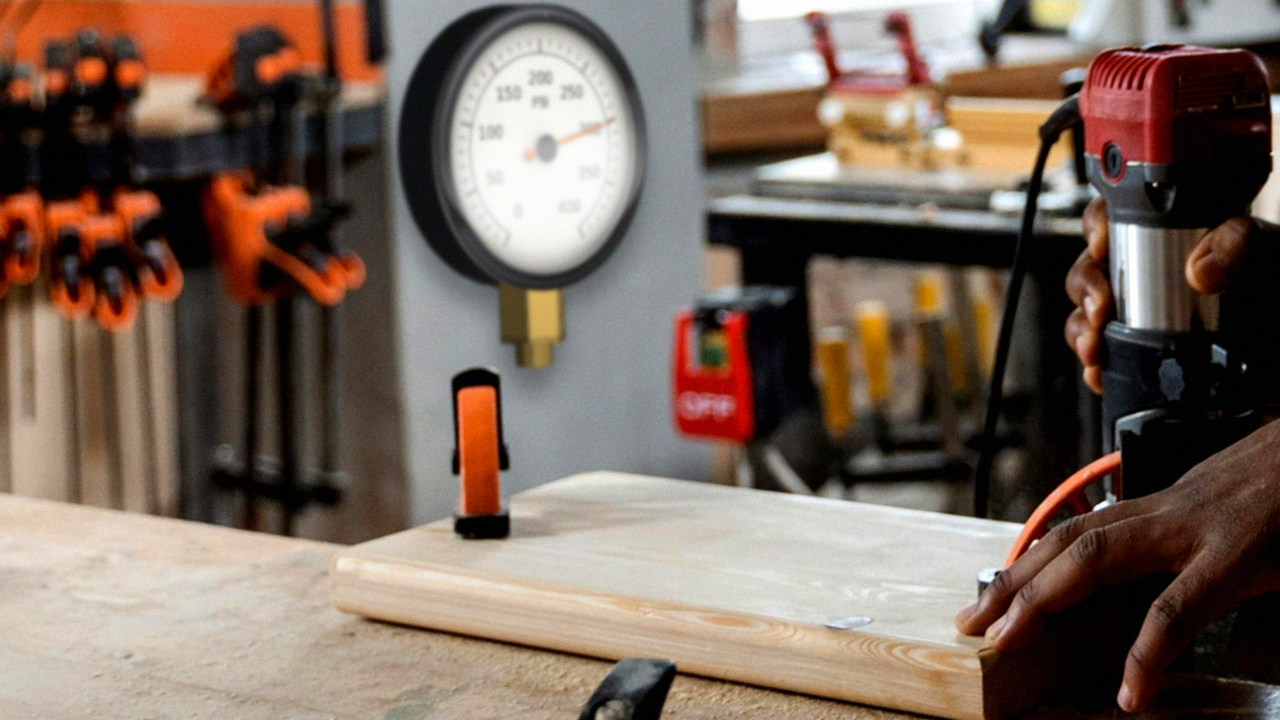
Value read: 300psi
